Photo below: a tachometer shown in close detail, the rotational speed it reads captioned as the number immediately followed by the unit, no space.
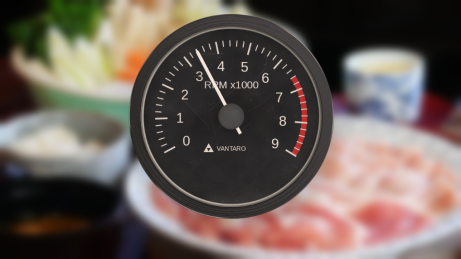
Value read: 3400rpm
